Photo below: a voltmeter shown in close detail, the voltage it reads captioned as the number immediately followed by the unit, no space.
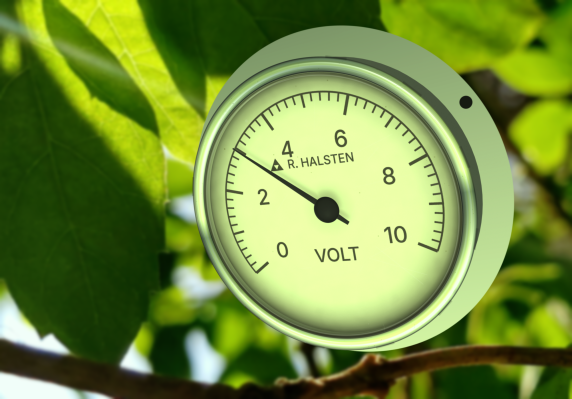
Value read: 3V
